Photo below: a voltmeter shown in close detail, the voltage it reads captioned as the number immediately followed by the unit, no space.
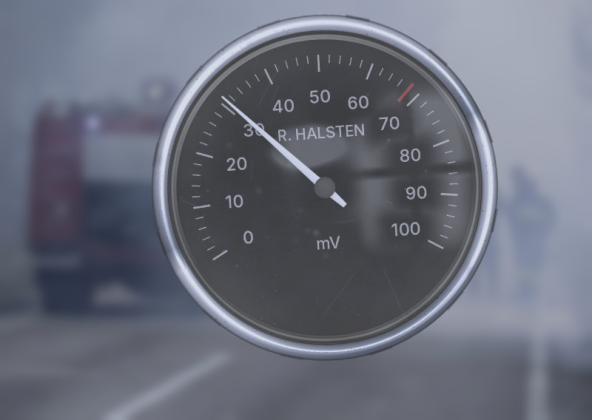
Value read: 31mV
